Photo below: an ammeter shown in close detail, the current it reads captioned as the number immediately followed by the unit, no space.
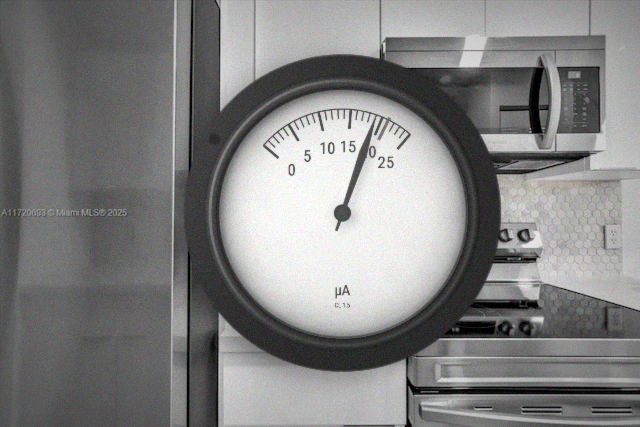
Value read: 19µA
